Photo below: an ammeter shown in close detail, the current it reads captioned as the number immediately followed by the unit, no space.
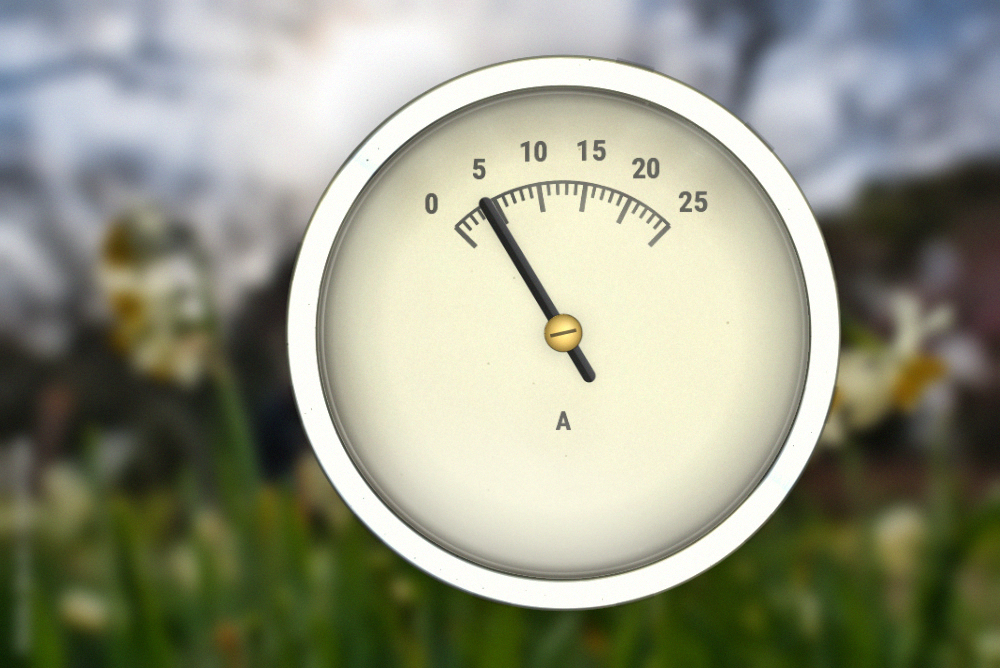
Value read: 4A
